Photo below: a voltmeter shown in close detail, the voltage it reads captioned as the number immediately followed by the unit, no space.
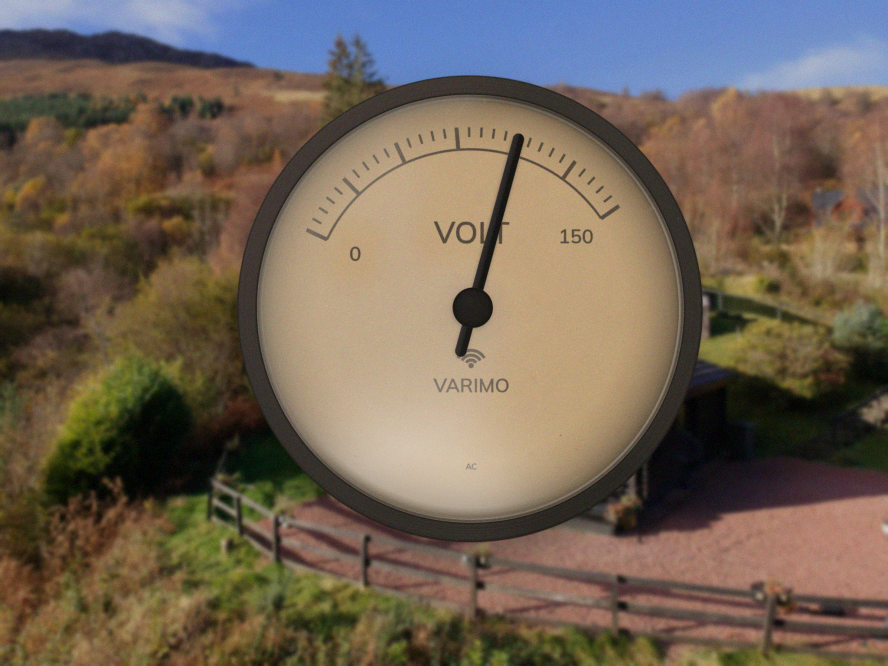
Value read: 100V
